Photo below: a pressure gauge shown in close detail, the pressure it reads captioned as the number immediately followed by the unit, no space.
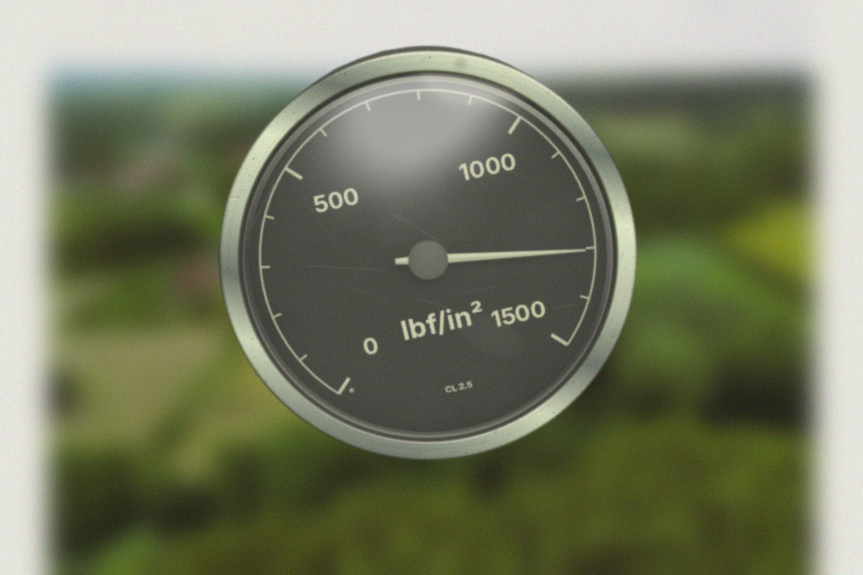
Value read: 1300psi
